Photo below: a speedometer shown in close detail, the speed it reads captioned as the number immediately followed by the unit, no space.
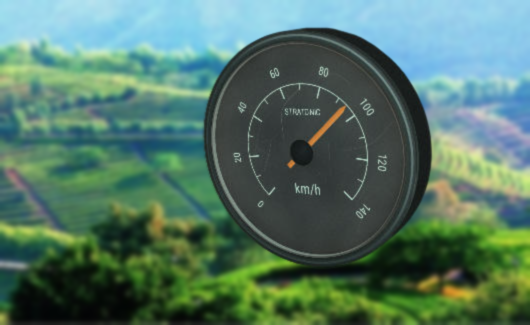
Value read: 95km/h
